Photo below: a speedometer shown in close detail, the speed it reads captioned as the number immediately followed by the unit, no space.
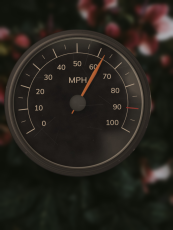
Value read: 62.5mph
